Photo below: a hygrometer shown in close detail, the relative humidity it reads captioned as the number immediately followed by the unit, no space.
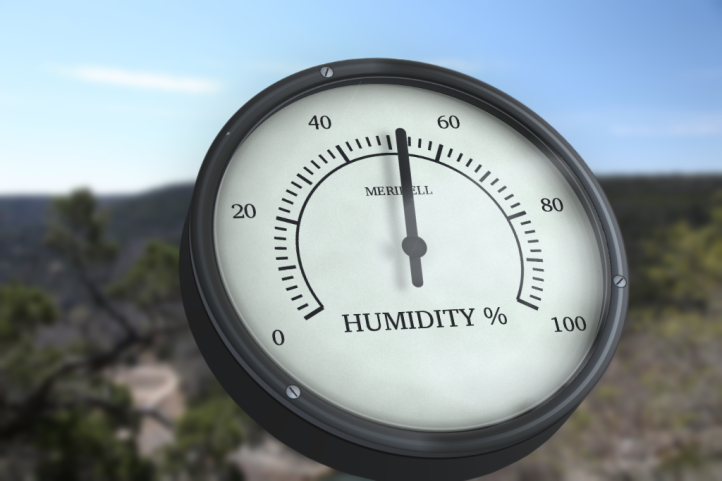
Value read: 52%
